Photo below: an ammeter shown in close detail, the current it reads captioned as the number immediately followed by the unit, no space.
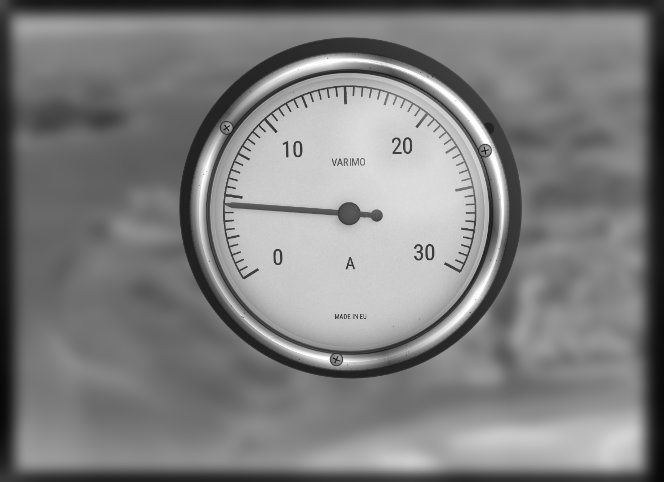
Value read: 4.5A
